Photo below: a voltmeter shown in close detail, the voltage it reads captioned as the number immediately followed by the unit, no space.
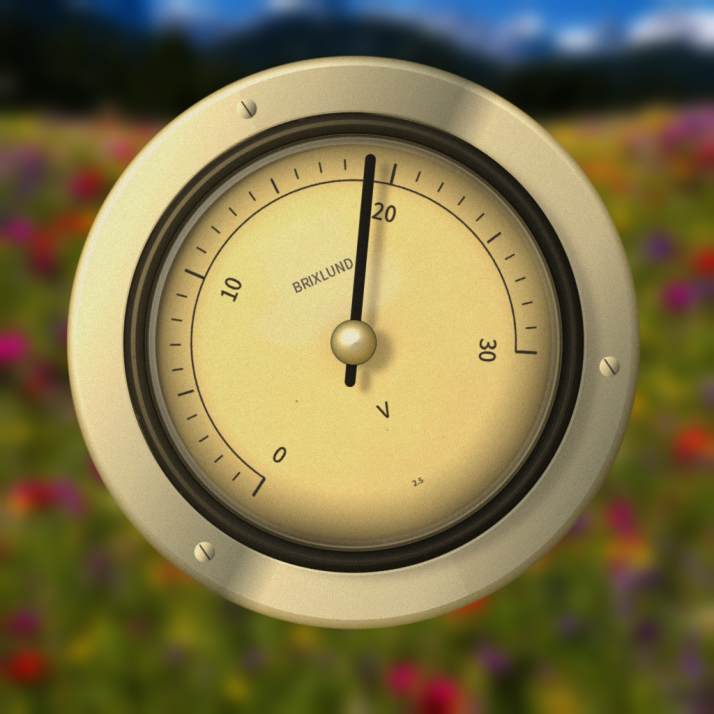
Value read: 19V
